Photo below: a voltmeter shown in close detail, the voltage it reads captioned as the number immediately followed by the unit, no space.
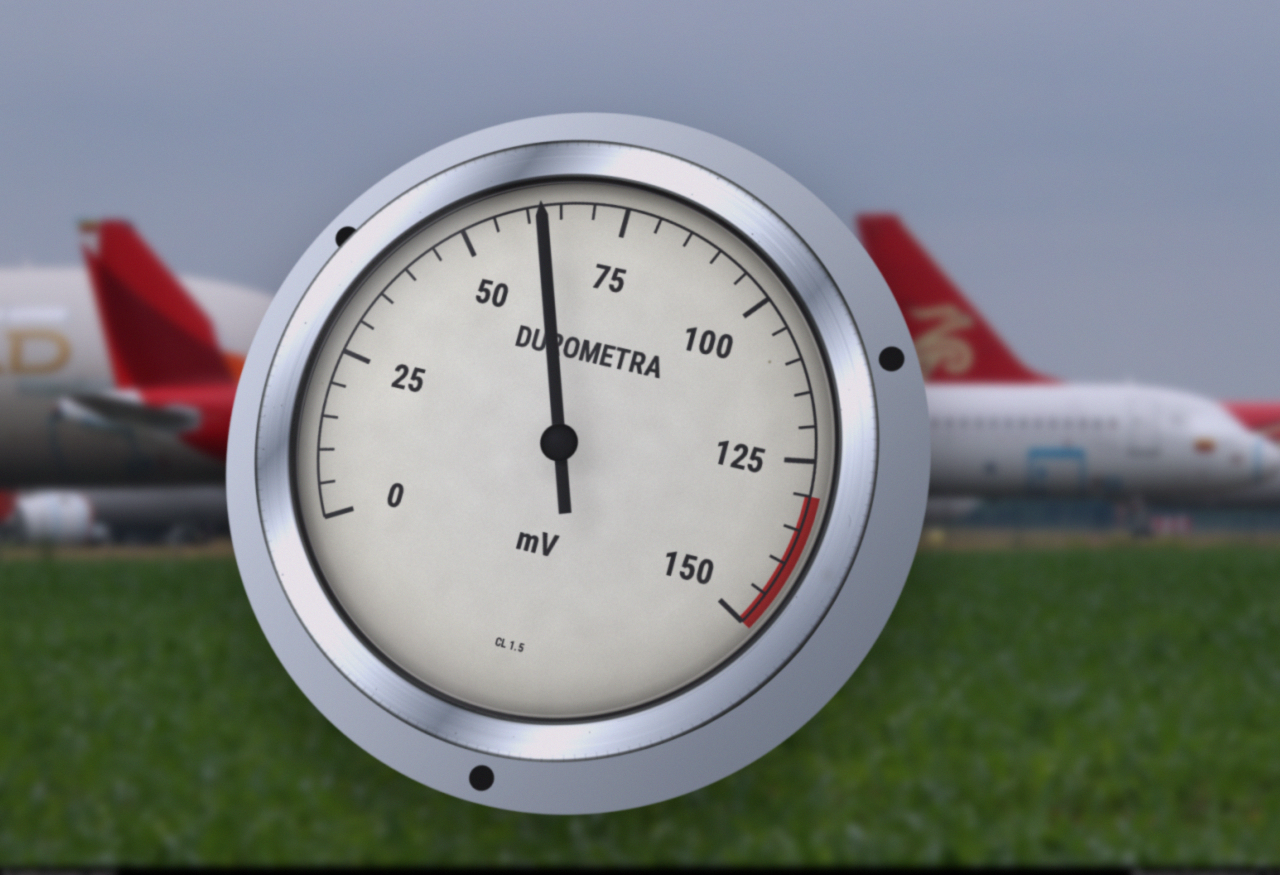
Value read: 62.5mV
